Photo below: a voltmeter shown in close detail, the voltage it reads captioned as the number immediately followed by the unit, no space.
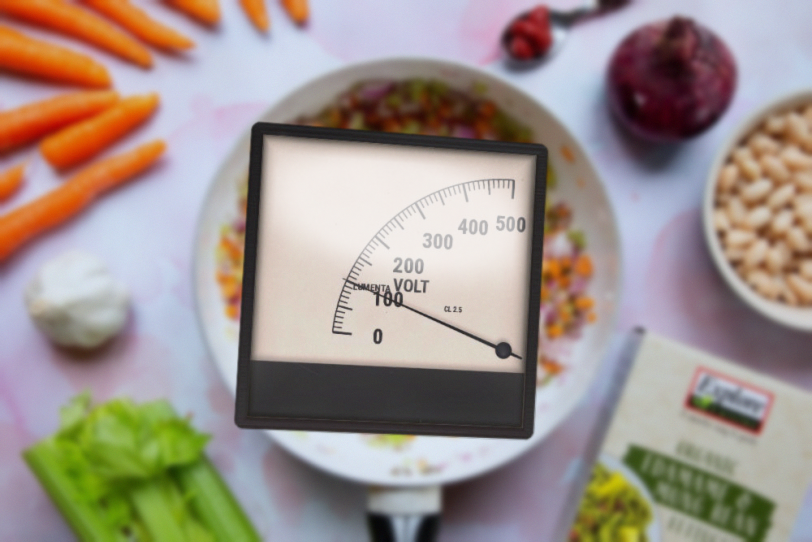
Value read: 100V
